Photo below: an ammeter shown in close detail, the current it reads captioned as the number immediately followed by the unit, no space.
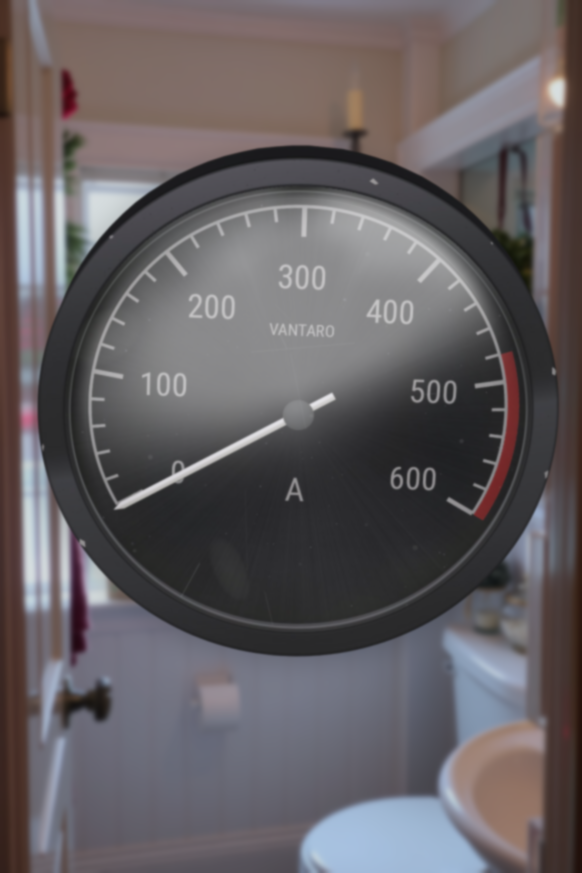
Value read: 0A
